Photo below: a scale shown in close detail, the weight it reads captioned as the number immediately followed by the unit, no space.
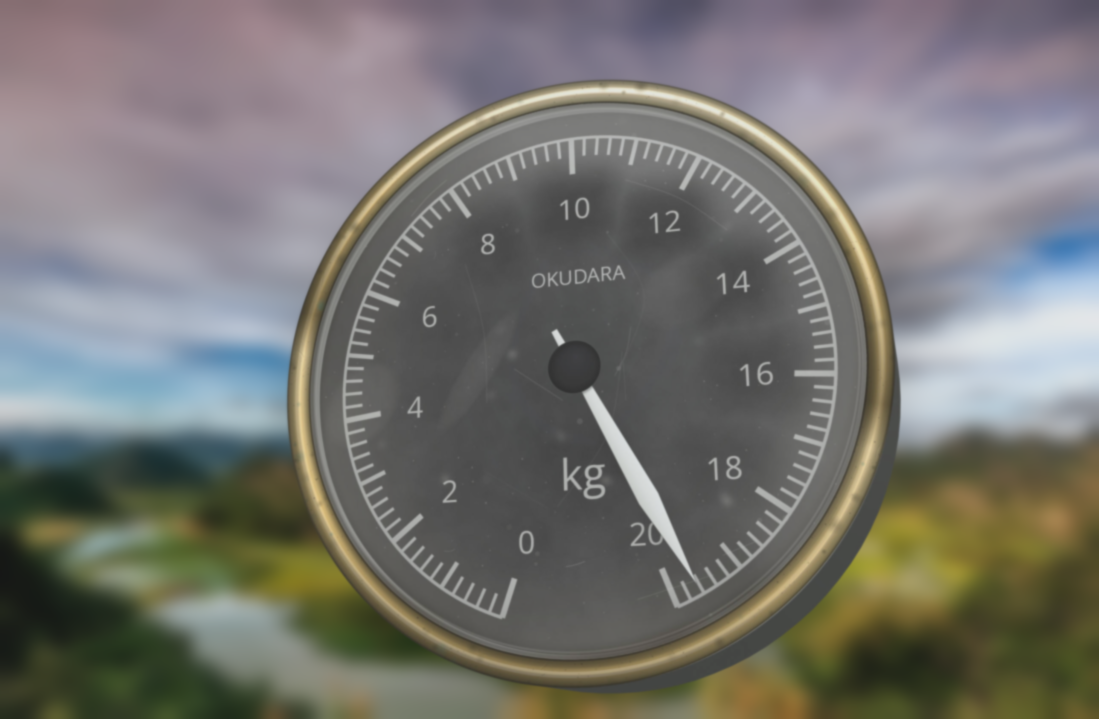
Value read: 19.6kg
